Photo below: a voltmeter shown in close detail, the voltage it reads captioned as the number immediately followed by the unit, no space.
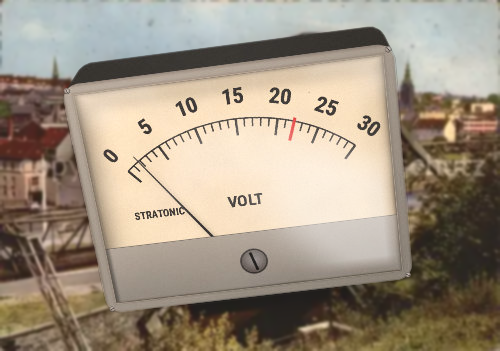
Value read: 2V
